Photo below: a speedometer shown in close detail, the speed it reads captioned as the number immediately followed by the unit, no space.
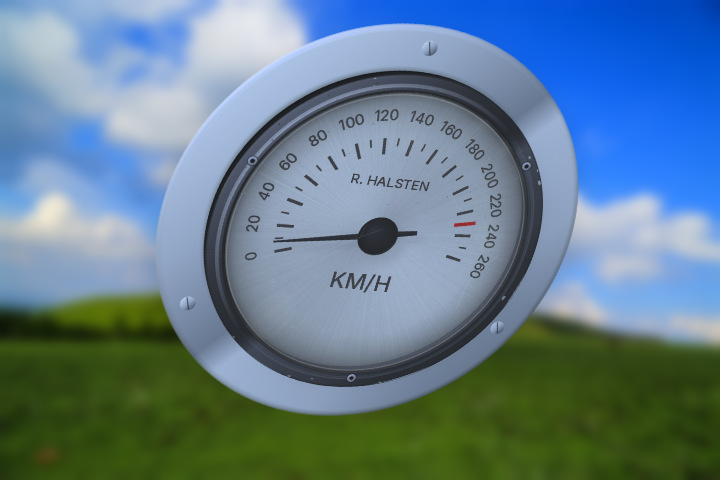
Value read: 10km/h
